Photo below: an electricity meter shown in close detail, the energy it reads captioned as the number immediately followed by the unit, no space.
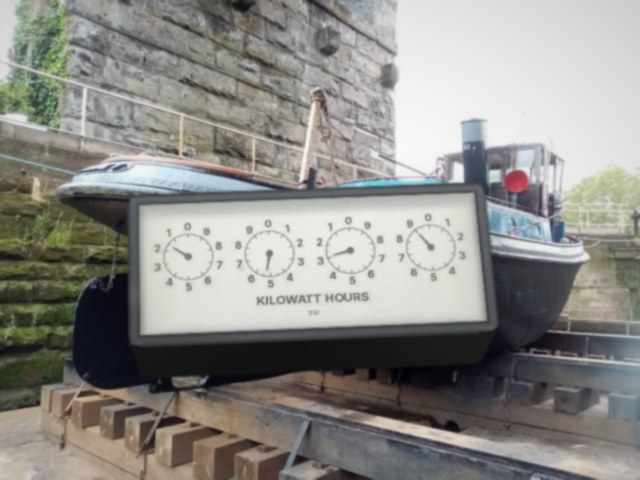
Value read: 1529kWh
